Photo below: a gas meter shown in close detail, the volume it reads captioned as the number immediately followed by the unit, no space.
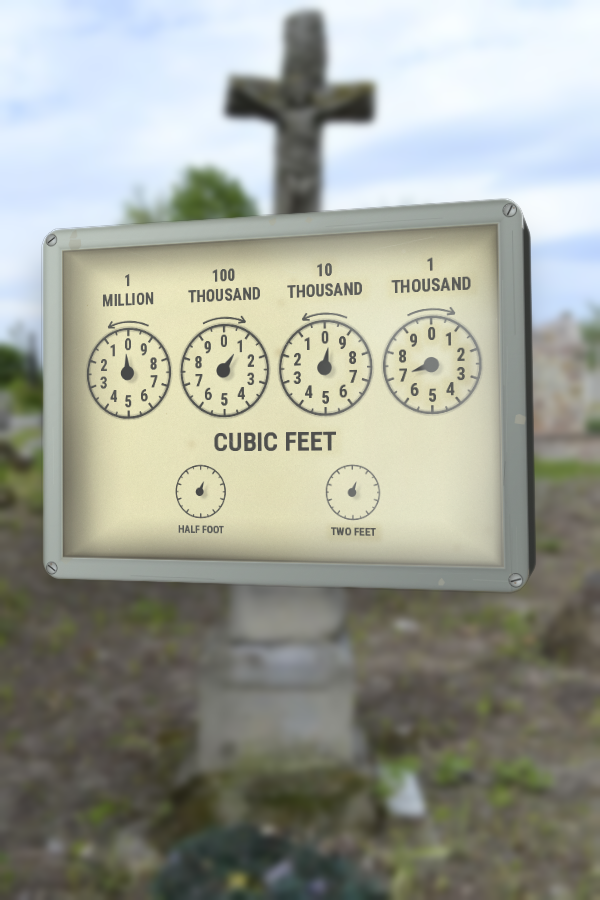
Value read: 9700ft³
